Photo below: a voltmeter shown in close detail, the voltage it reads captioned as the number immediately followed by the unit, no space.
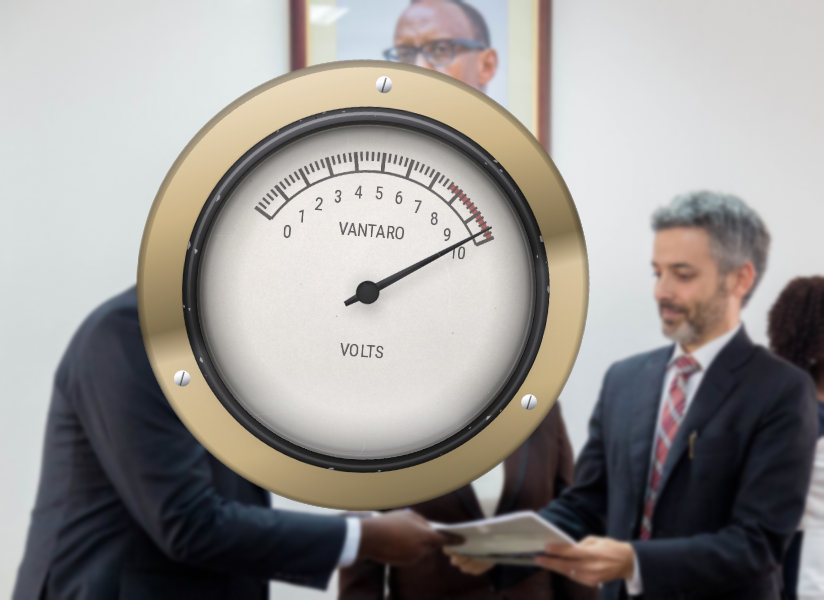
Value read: 9.6V
